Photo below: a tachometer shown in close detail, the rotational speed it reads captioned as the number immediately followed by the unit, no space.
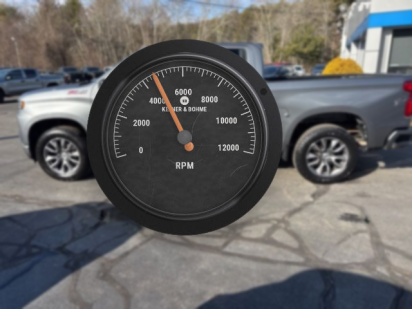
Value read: 4600rpm
